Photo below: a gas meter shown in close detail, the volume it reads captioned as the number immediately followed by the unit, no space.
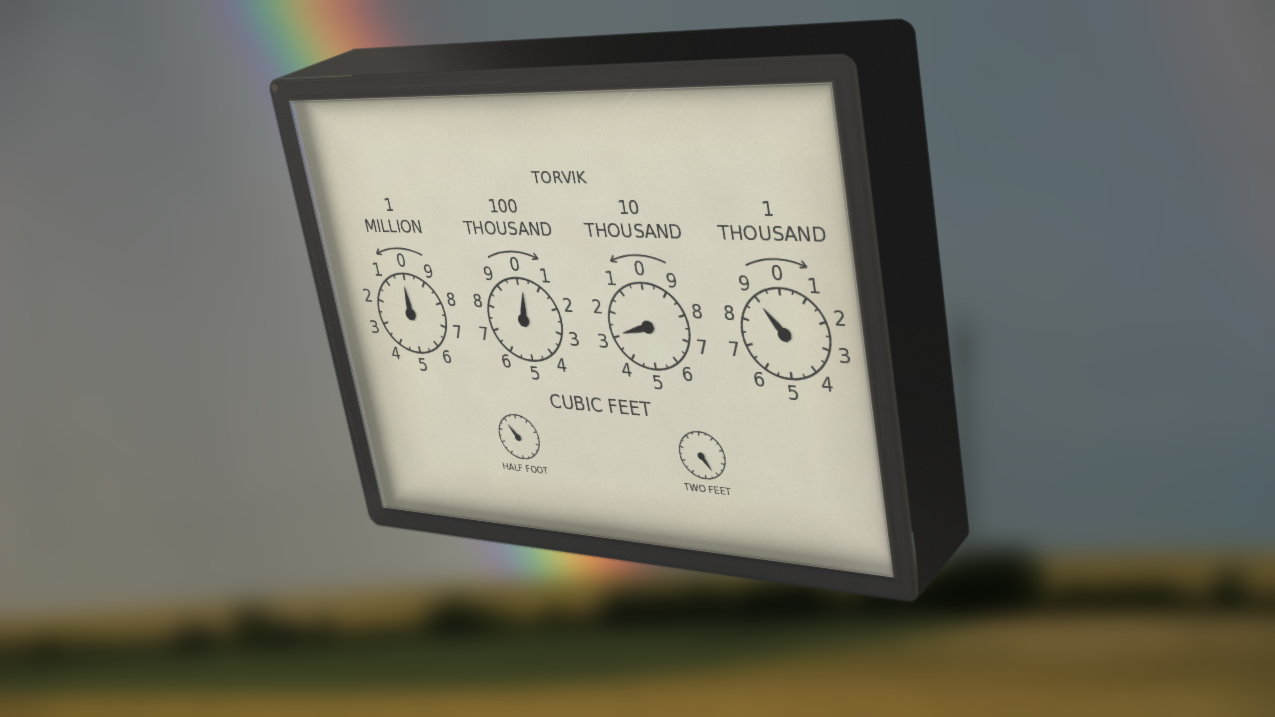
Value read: 2900ft³
